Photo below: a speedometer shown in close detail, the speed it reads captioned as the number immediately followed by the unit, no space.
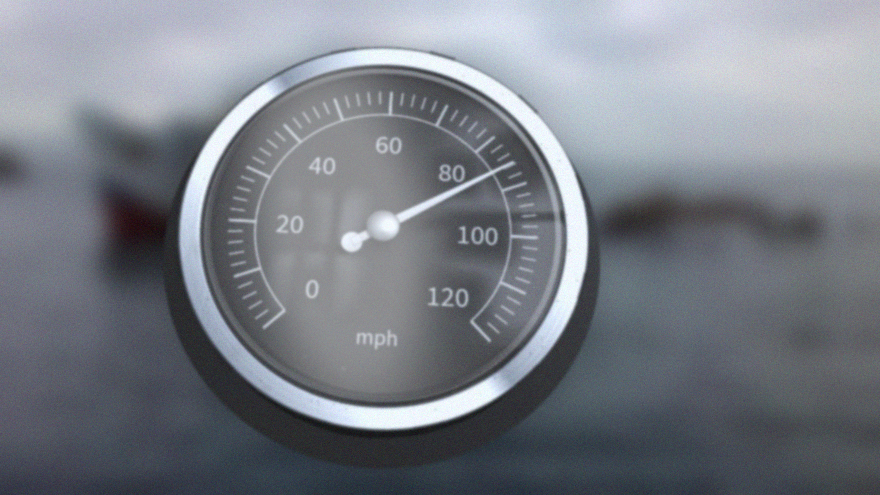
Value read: 86mph
